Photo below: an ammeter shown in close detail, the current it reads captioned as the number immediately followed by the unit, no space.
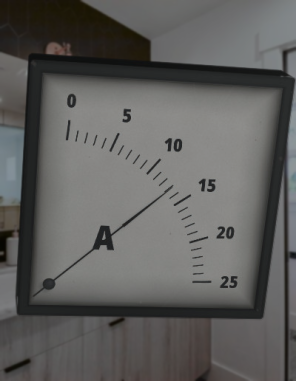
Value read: 13A
